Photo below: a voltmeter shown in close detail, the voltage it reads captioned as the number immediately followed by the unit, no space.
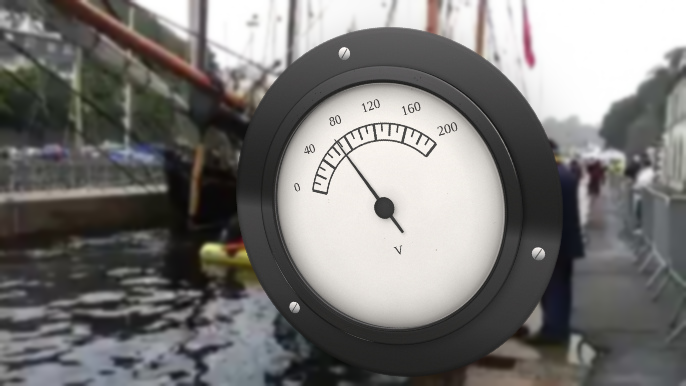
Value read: 70V
